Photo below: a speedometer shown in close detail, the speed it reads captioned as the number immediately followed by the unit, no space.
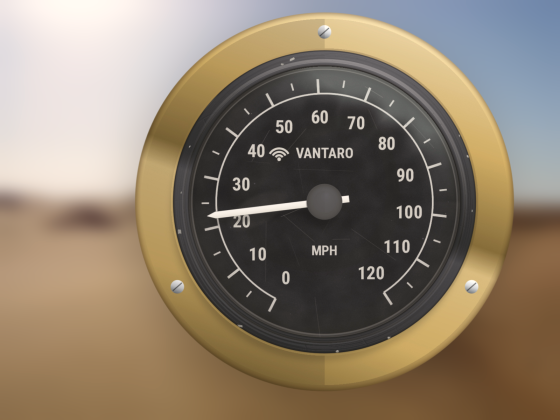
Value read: 22.5mph
